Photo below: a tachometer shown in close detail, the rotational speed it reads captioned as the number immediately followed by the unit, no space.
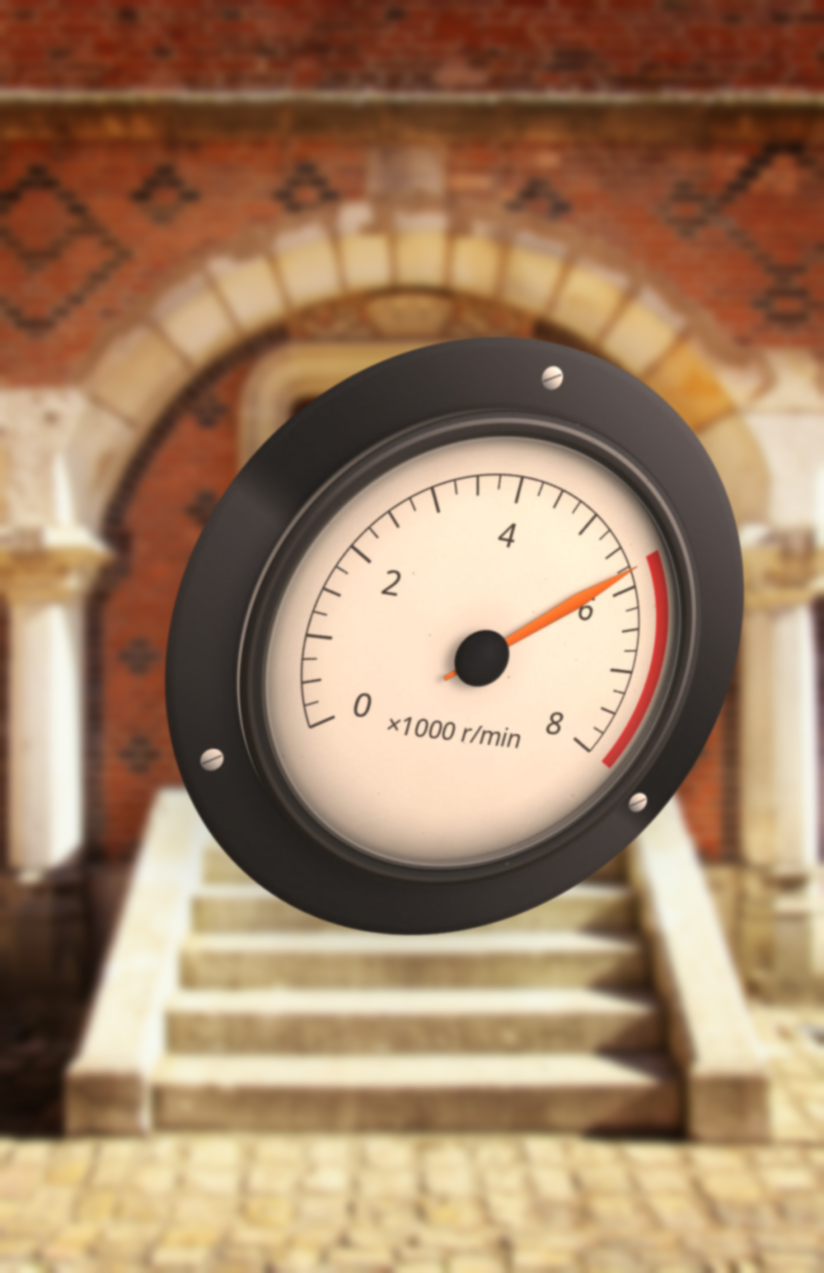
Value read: 5750rpm
